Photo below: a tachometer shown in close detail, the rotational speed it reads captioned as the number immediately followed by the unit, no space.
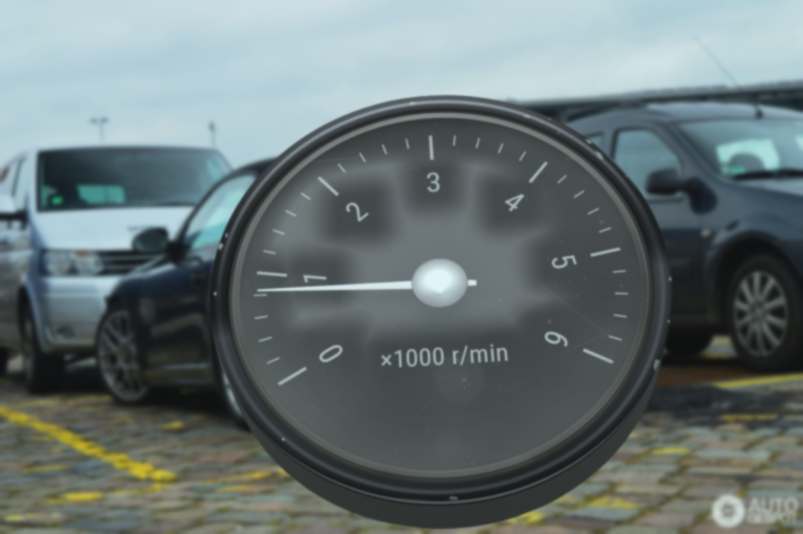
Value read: 800rpm
